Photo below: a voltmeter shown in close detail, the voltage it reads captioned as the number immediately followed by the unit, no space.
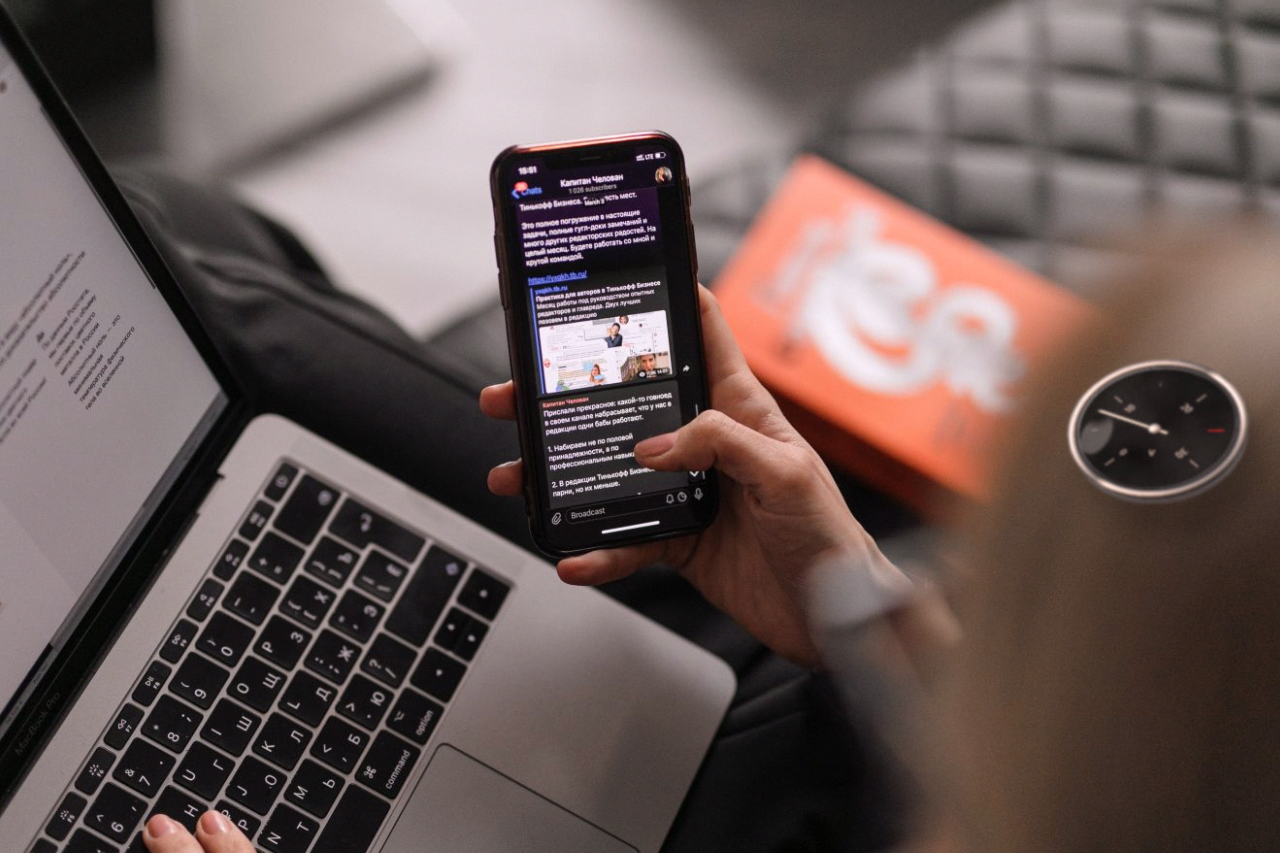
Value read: 7.5V
